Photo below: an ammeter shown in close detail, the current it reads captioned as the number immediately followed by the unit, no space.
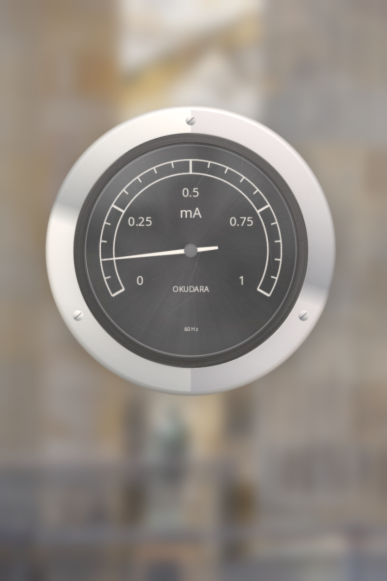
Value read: 0.1mA
